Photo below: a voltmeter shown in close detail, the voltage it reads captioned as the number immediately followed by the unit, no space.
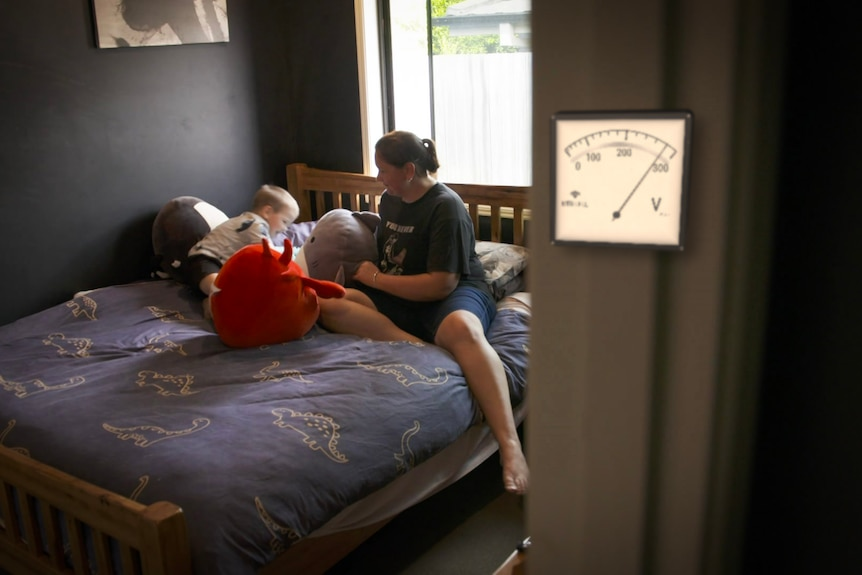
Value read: 280V
